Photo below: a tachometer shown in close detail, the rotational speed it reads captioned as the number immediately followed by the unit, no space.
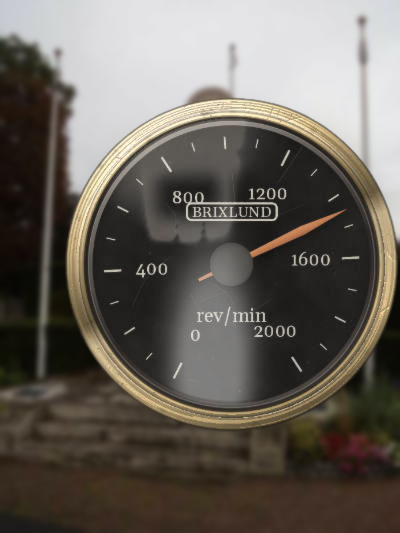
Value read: 1450rpm
